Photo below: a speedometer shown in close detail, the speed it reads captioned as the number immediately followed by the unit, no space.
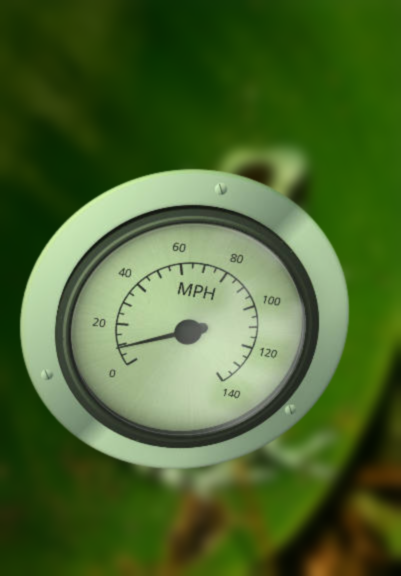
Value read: 10mph
